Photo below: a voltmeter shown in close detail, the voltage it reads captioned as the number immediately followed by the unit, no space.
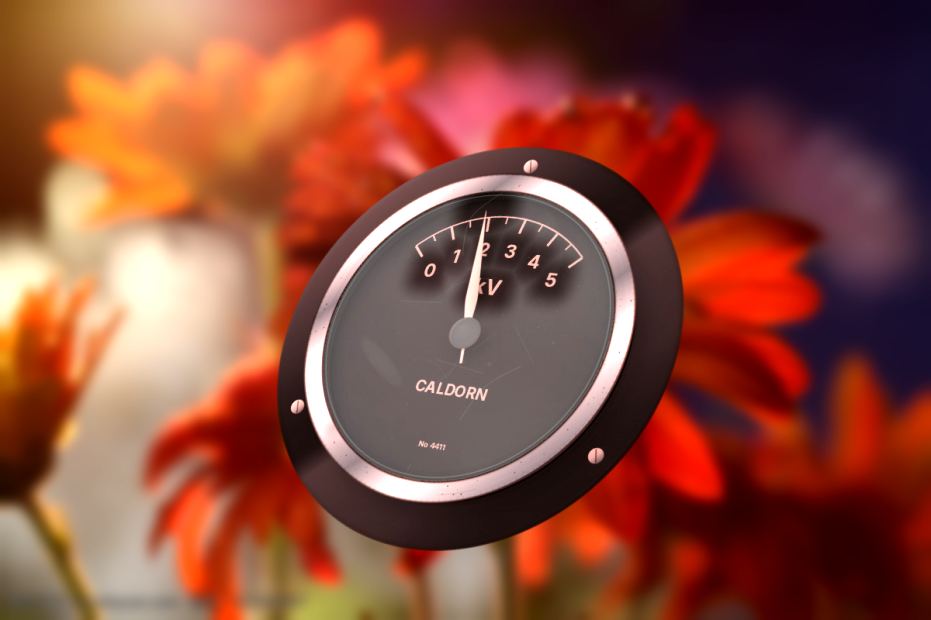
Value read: 2kV
